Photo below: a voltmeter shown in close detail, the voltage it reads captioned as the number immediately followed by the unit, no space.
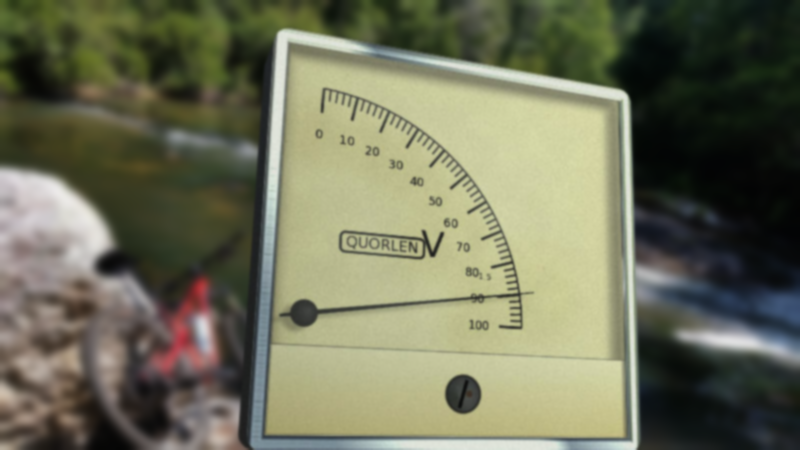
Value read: 90V
